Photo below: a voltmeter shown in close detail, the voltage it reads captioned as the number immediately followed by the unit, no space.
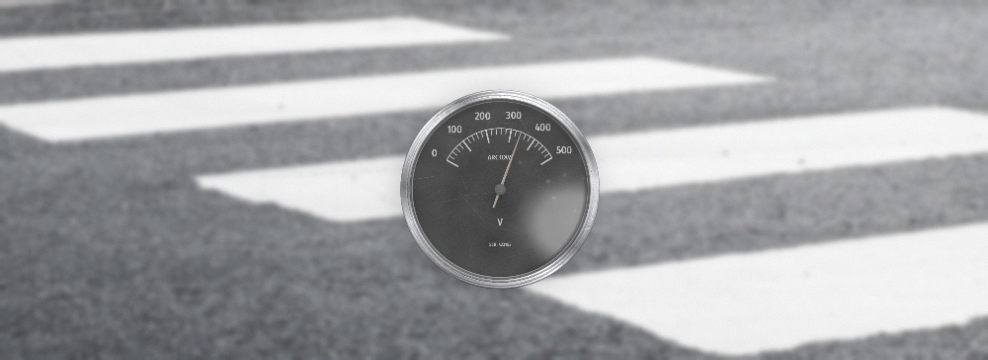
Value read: 340V
